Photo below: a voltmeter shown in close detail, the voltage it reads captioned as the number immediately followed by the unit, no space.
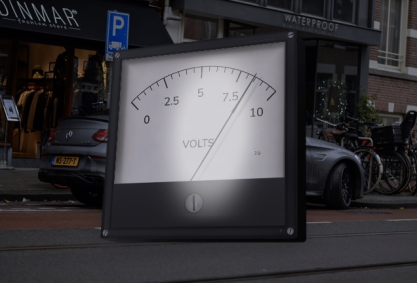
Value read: 8.5V
